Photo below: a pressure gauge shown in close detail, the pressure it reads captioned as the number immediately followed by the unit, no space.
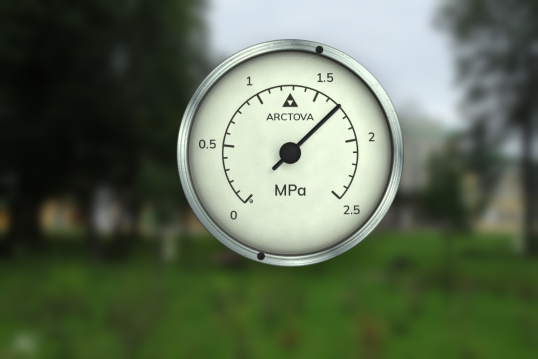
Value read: 1.7MPa
